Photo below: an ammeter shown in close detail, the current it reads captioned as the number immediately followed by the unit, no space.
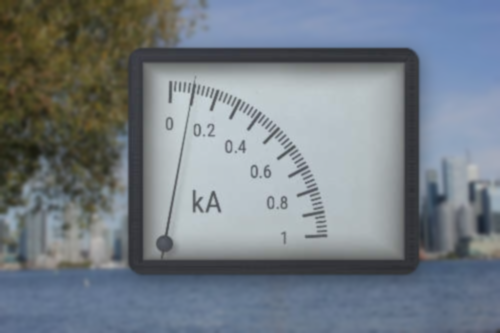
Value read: 0.1kA
